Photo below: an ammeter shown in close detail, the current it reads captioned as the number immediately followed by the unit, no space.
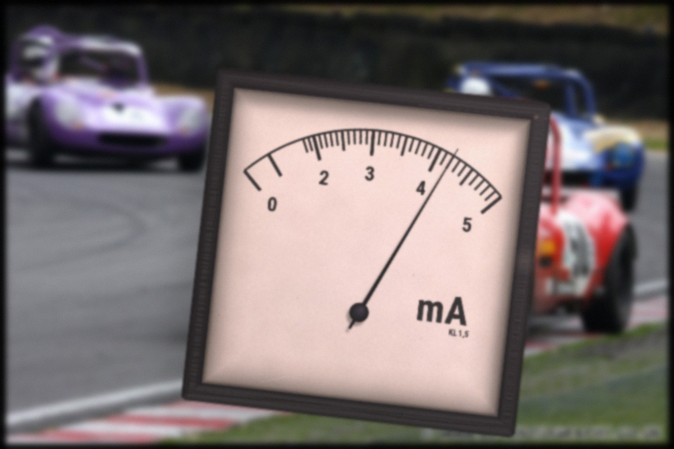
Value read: 4.2mA
